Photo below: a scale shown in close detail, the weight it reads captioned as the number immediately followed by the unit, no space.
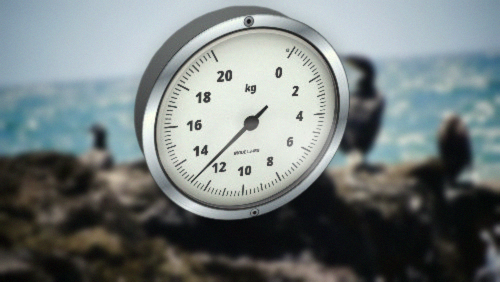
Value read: 13kg
